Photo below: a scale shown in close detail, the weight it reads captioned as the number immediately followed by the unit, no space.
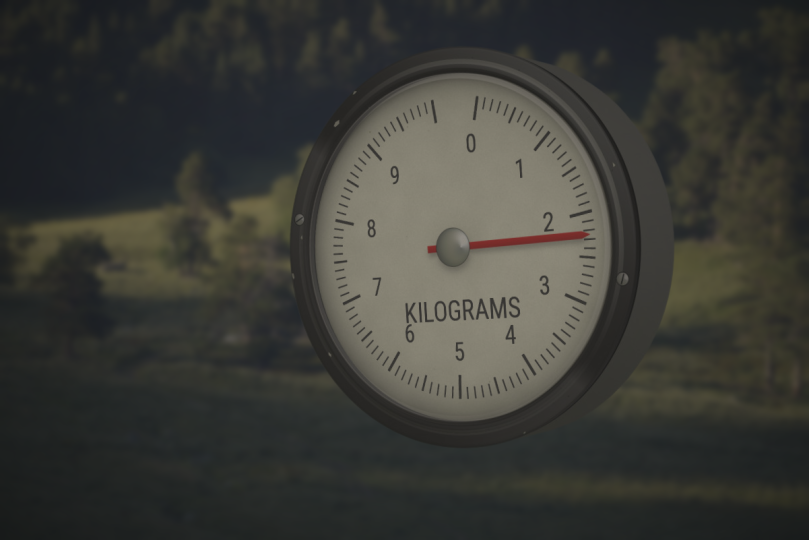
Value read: 2.25kg
